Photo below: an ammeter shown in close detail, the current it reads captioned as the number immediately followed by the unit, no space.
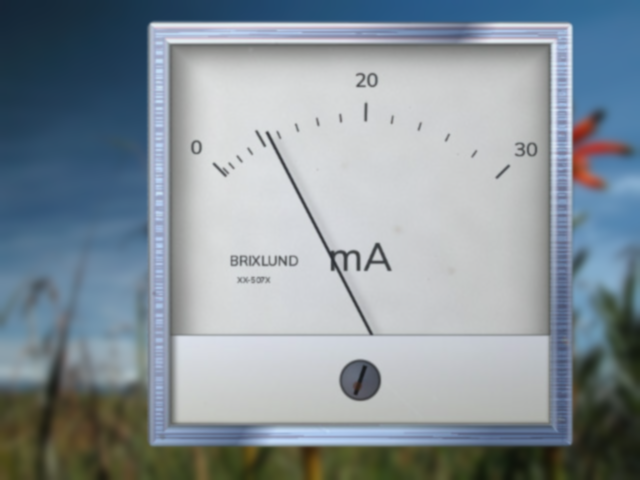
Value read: 11mA
